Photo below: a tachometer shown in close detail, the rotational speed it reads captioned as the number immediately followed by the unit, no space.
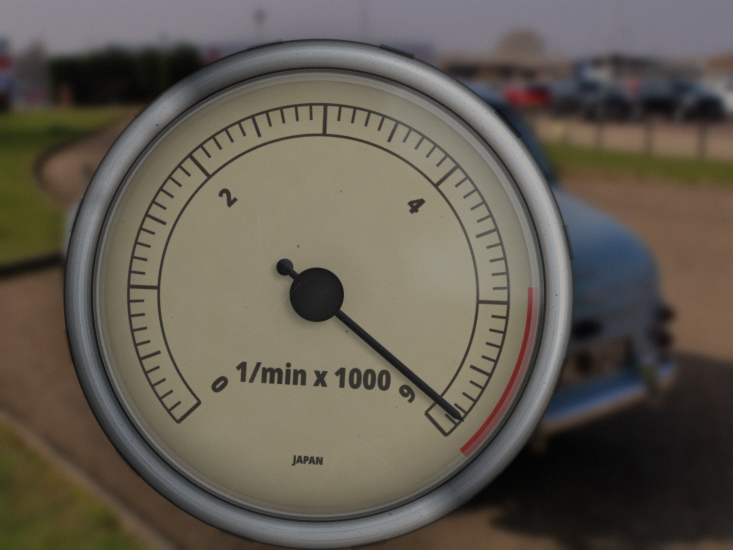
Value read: 5850rpm
